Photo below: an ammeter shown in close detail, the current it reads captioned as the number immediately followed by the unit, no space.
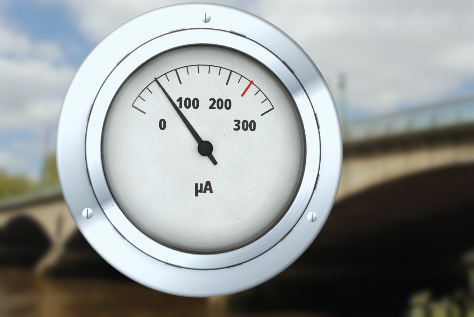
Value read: 60µA
